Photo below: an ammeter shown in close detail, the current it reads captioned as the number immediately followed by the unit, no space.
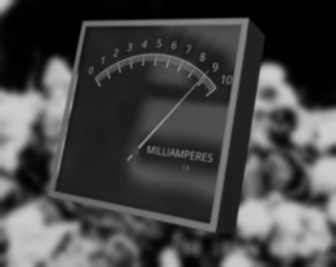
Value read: 9mA
